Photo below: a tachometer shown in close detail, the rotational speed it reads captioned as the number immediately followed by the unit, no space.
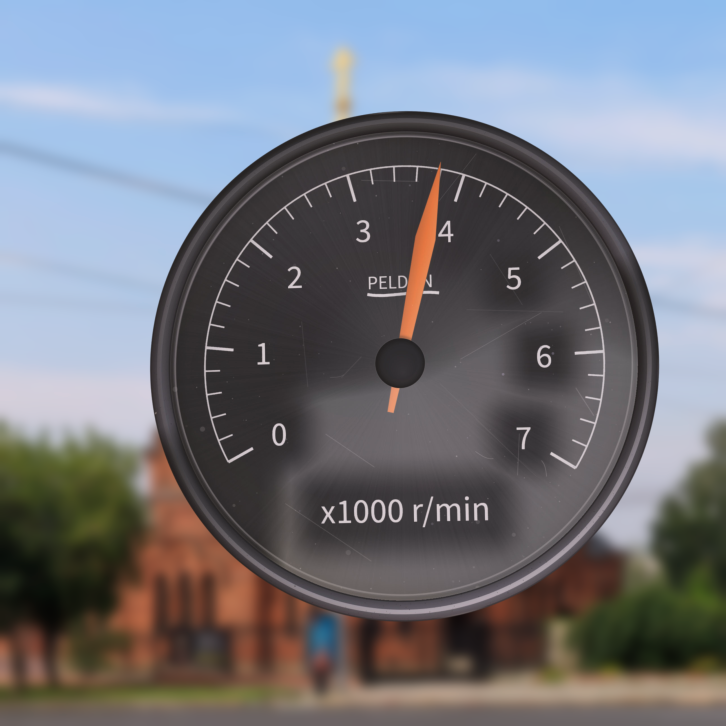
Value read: 3800rpm
